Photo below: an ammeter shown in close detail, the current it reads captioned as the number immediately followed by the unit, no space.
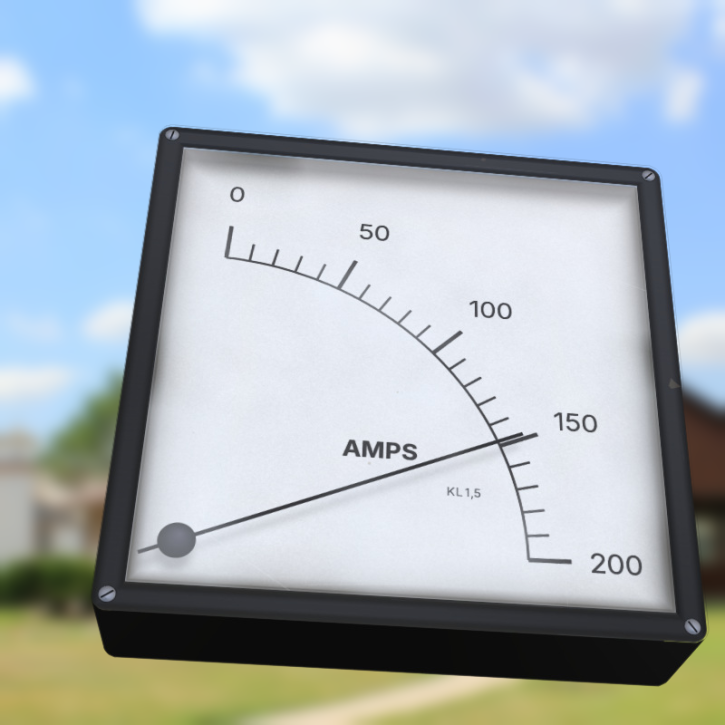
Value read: 150A
